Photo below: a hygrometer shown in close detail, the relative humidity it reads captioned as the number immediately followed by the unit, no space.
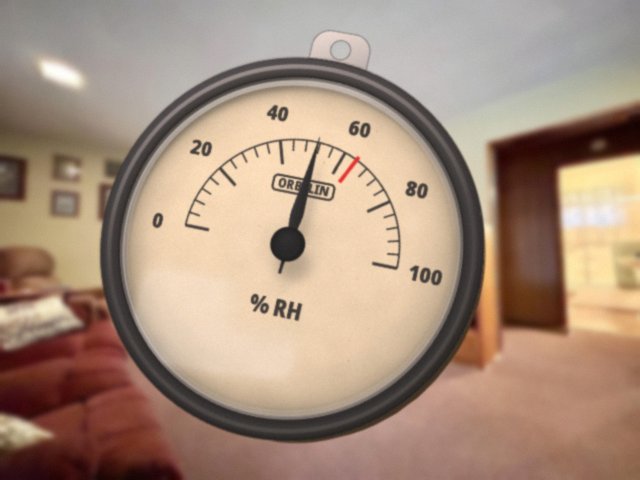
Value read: 52%
